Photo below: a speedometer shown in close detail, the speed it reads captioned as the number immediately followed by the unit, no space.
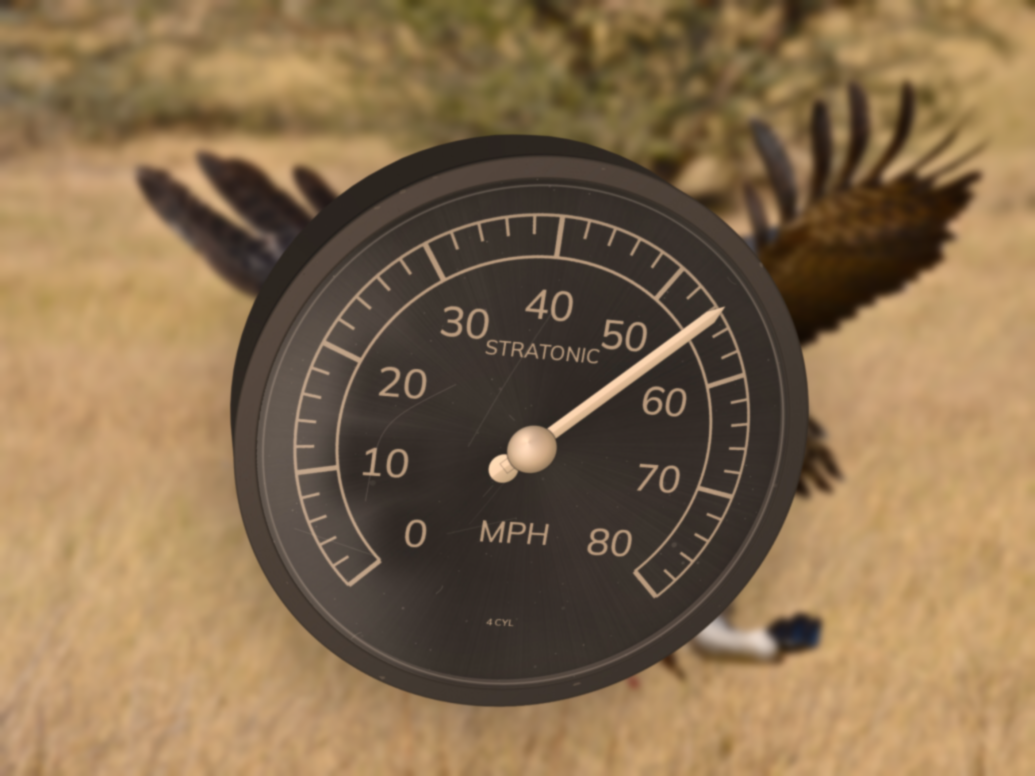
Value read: 54mph
